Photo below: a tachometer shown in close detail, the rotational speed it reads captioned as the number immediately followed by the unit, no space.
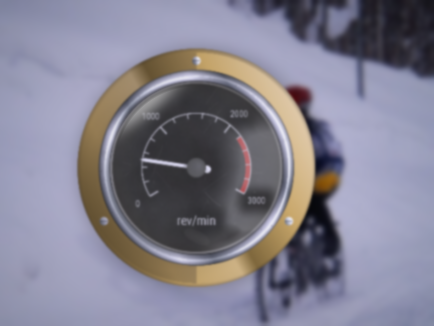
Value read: 500rpm
